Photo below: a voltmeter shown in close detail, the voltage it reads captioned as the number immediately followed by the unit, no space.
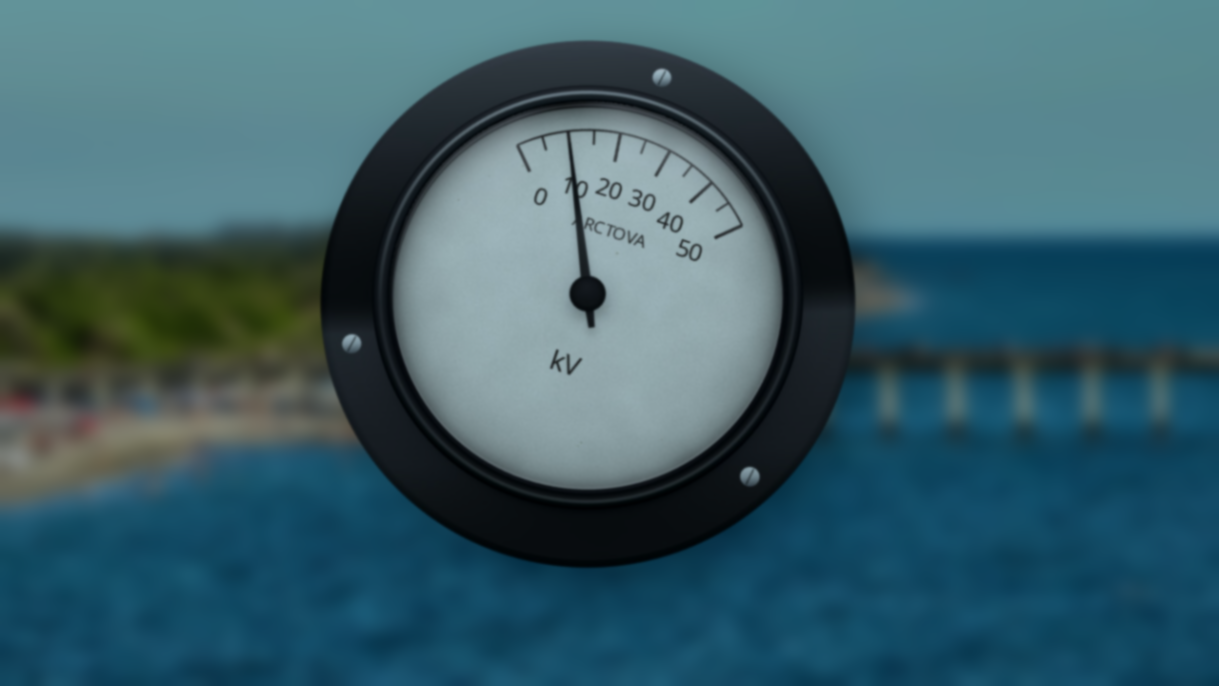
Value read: 10kV
